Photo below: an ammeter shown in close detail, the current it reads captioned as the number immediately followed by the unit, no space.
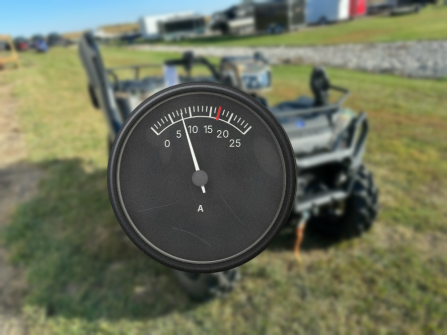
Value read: 8A
